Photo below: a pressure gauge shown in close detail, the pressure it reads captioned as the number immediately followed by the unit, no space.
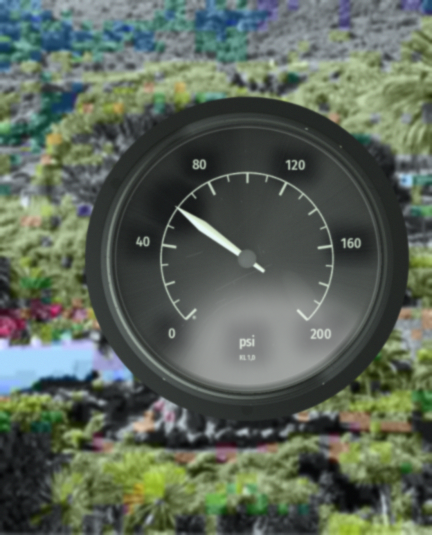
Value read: 60psi
